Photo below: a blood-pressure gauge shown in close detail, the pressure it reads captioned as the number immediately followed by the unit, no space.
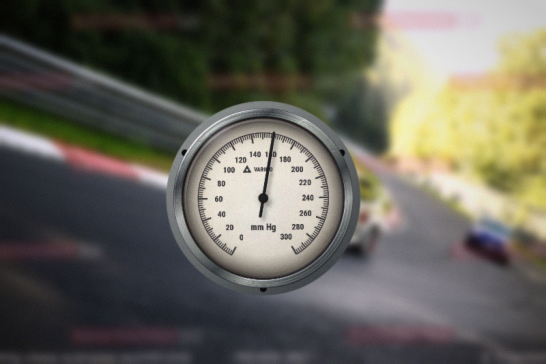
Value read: 160mmHg
